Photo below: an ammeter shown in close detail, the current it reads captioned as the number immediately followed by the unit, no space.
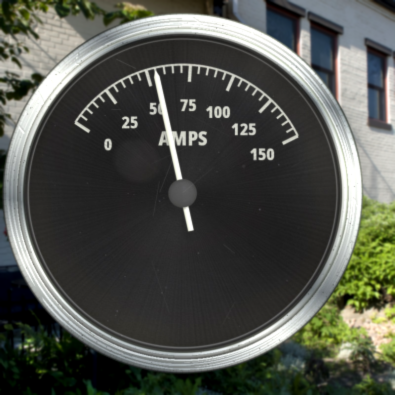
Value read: 55A
